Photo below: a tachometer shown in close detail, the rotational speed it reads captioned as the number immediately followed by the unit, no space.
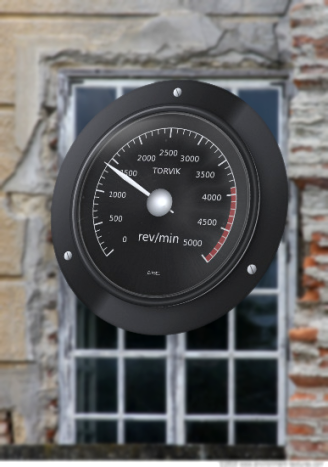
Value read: 1400rpm
